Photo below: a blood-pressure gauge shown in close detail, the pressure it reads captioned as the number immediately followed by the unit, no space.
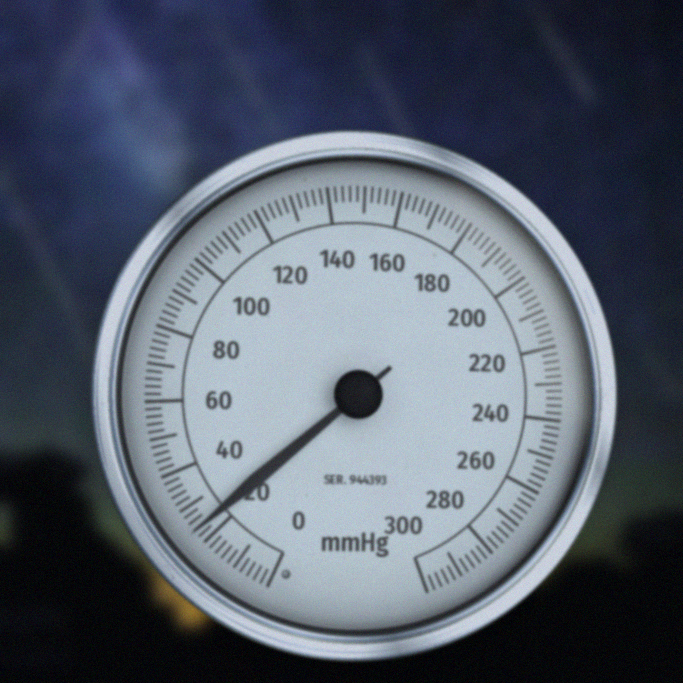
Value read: 24mmHg
